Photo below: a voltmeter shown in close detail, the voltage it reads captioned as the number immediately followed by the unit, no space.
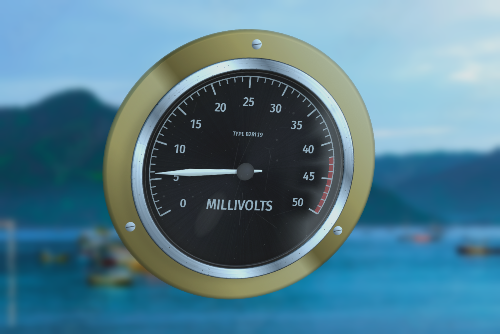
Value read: 6mV
